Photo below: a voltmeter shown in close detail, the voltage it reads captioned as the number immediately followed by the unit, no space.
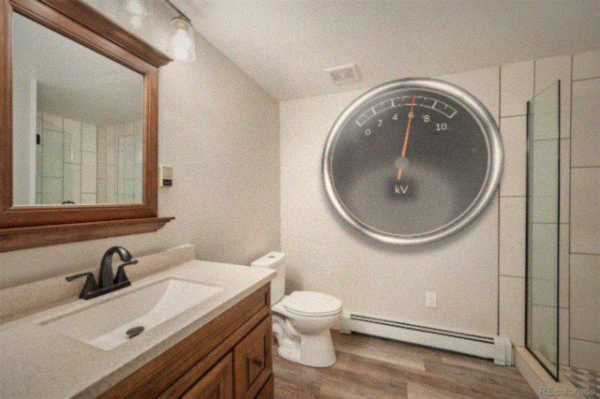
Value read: 6kV
